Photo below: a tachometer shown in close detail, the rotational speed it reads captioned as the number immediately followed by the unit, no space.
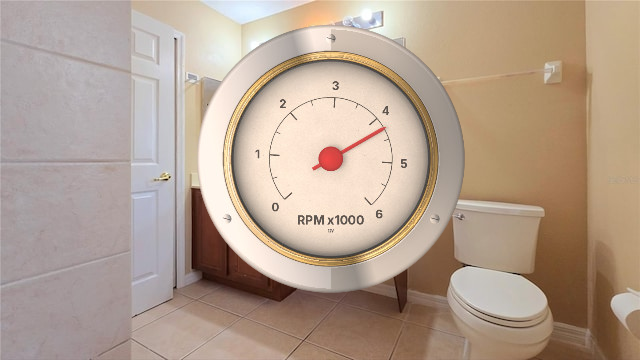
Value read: 4250rpm
